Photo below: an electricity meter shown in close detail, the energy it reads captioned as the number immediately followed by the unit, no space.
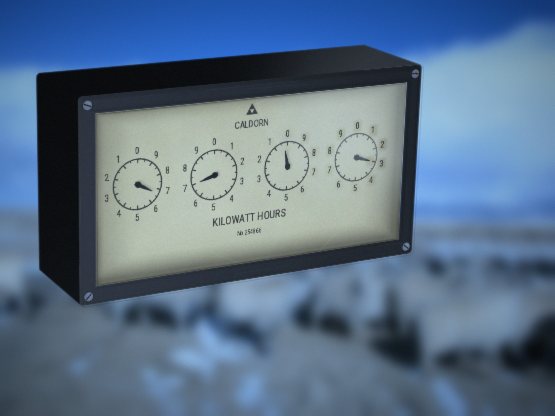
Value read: 6703kWh
